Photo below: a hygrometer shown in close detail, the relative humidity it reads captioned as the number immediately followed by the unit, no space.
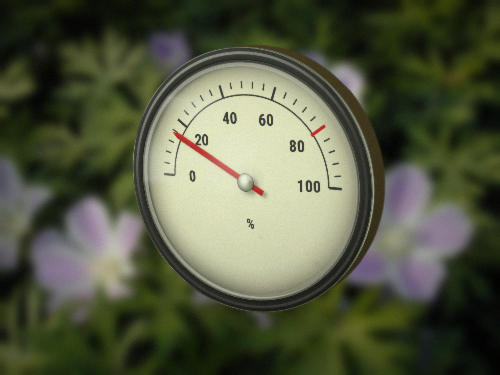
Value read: 16%
